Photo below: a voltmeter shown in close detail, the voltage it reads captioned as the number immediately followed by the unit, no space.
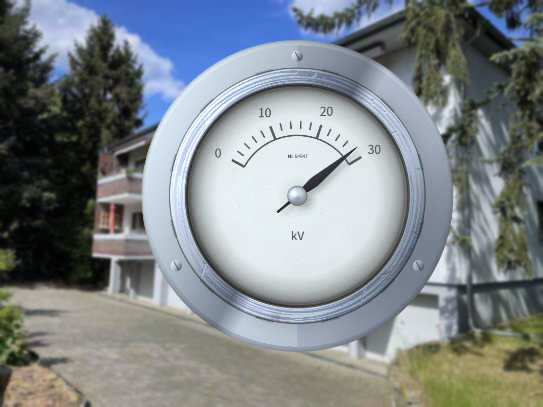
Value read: 28kV
